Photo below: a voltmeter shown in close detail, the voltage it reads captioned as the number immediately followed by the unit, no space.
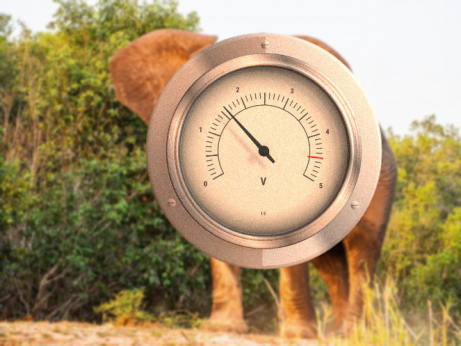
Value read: 1.6V
